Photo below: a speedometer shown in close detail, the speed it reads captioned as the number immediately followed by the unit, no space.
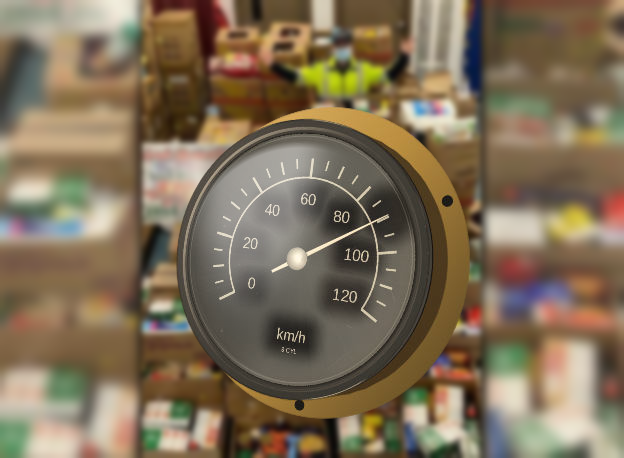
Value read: 90km/h
